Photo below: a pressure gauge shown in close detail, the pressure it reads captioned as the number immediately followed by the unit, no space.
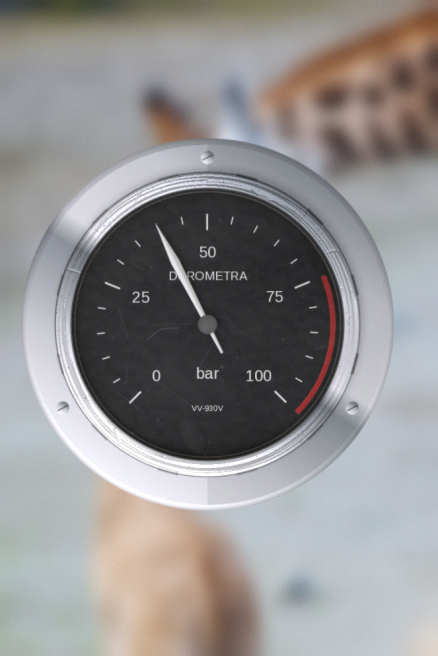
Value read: 40bar
